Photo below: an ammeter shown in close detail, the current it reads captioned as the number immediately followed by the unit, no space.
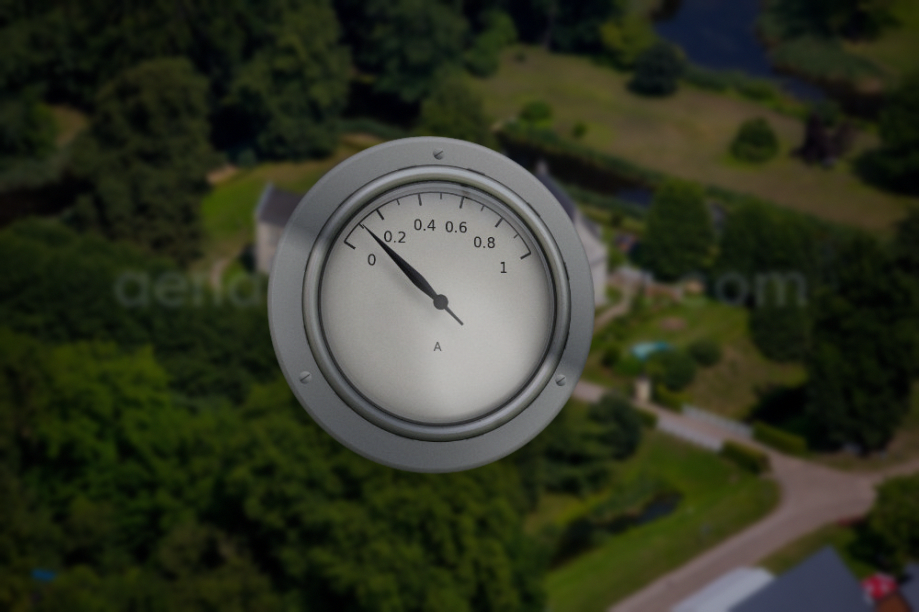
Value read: 0.1A
